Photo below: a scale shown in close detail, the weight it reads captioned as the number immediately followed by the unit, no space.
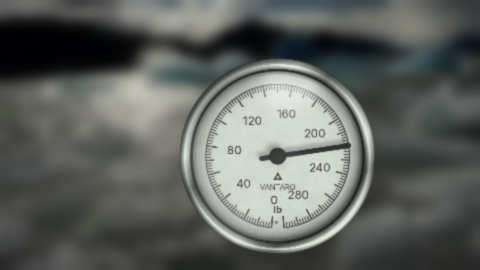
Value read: 220lb
